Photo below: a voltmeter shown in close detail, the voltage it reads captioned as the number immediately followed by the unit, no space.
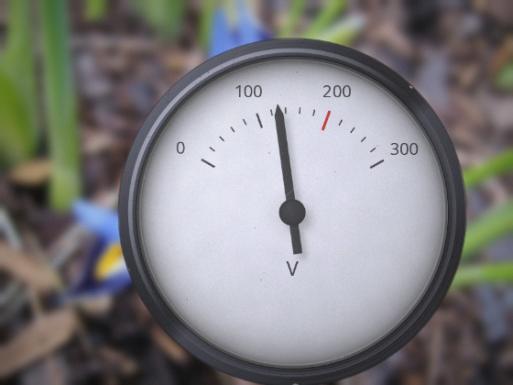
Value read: 130V
